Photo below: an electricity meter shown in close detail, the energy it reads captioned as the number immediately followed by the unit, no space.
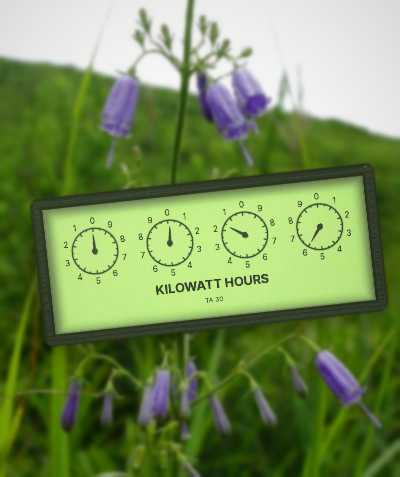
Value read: 16kWh
